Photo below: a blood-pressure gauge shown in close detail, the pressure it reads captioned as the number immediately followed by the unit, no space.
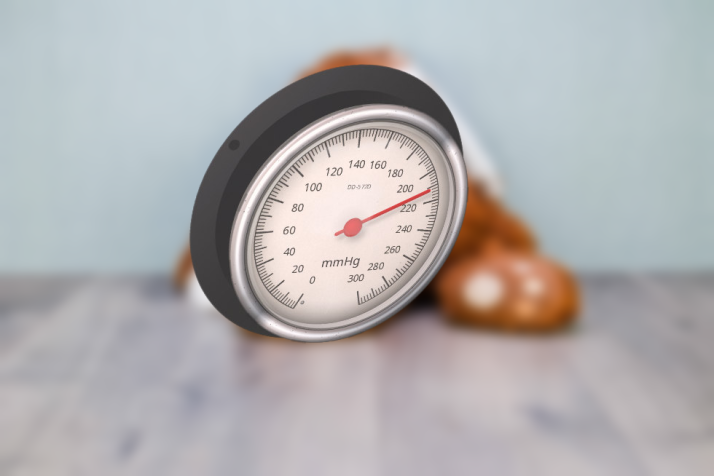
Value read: 210mmHg
